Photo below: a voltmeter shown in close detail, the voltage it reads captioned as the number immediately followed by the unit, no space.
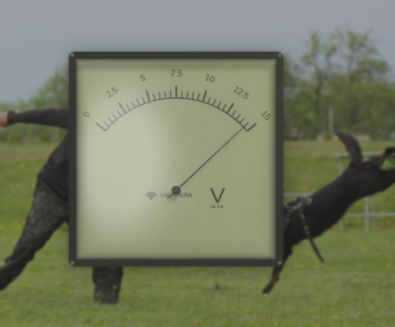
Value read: 14.5V
